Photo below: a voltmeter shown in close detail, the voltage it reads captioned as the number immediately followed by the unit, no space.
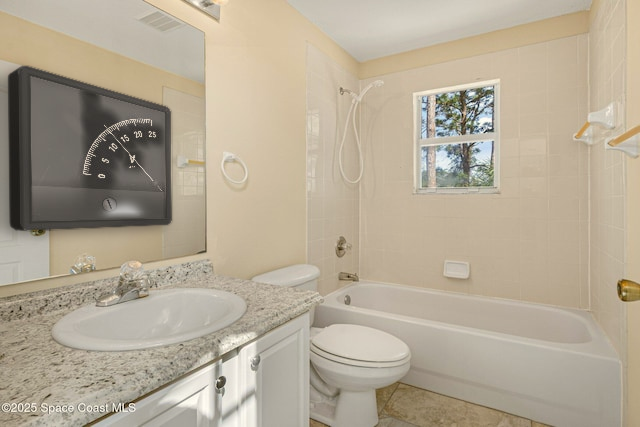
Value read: 12.5V
